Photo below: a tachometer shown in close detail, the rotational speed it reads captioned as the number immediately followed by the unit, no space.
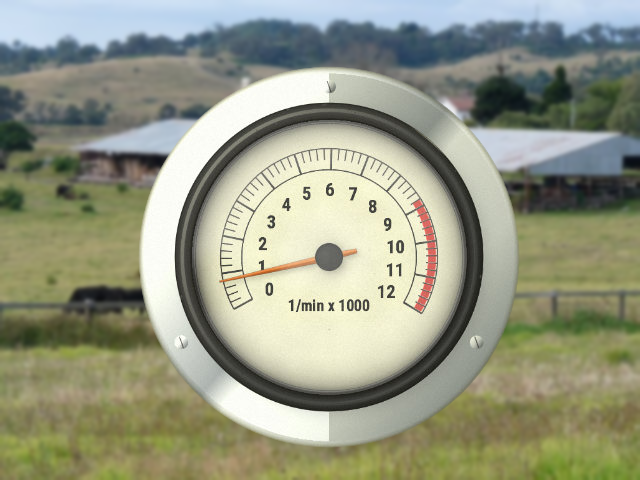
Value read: 800rpm
